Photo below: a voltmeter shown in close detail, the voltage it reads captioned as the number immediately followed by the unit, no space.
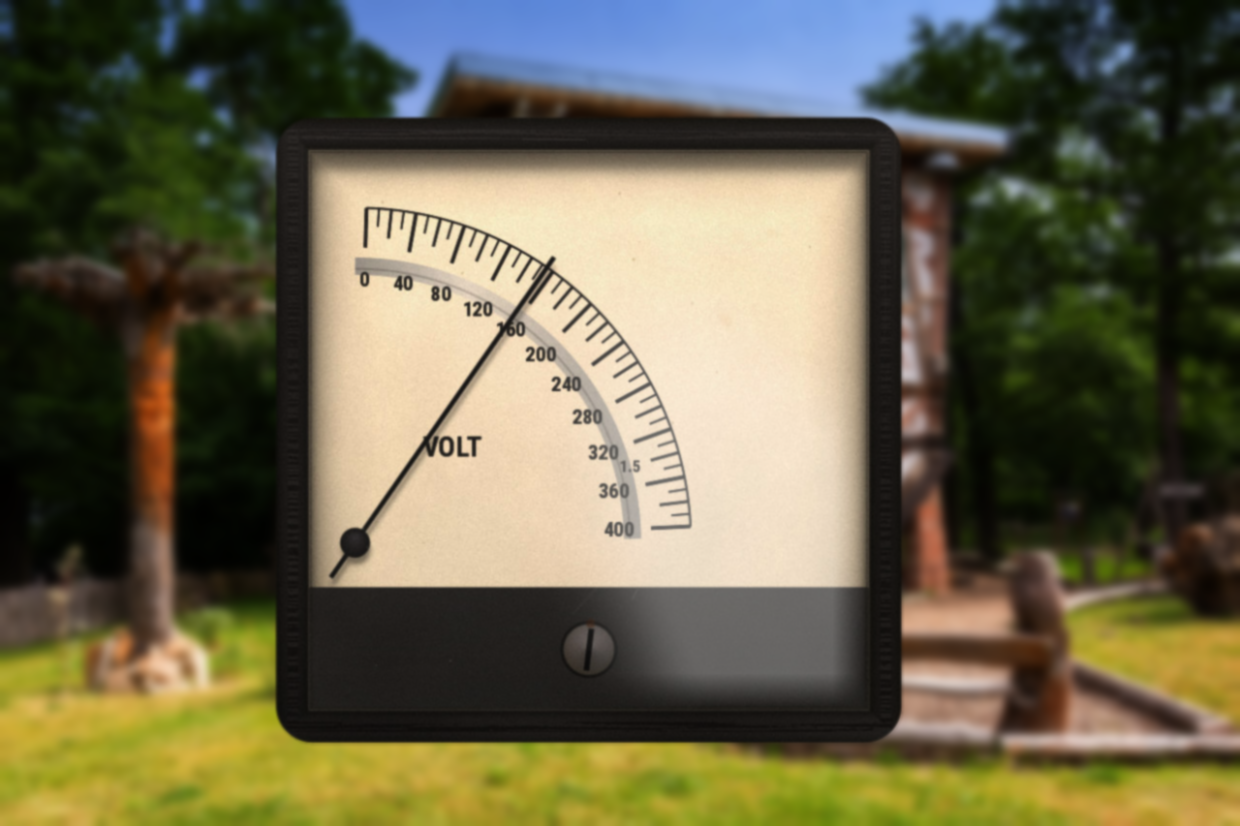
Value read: 155V
